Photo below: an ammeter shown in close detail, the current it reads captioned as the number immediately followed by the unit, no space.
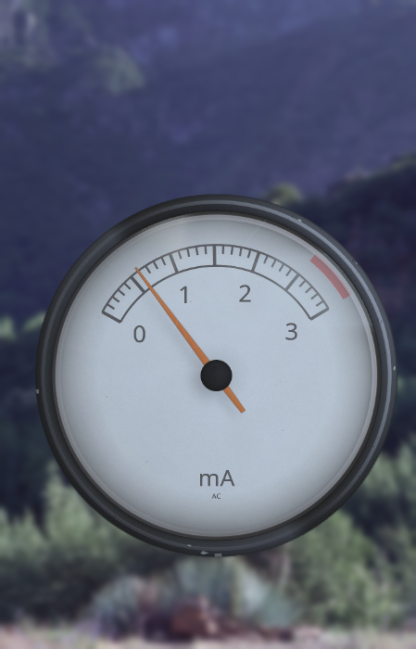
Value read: 0.6mA
